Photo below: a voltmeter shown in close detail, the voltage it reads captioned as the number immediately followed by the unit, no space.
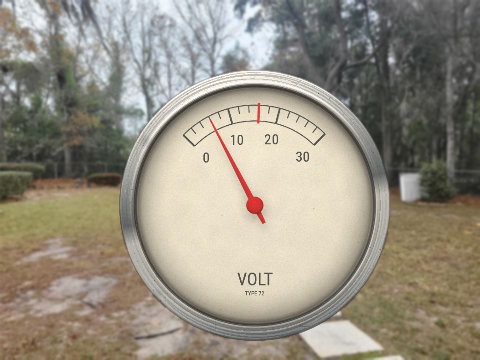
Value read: 6V
